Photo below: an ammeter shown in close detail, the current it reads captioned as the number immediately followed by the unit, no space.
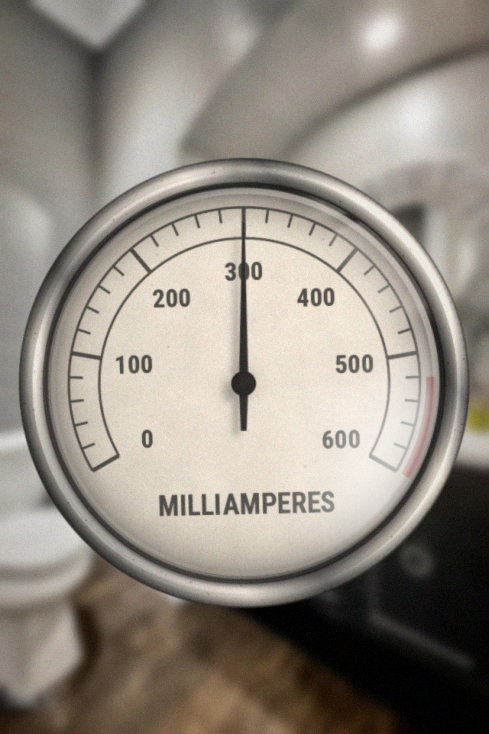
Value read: 300mA
